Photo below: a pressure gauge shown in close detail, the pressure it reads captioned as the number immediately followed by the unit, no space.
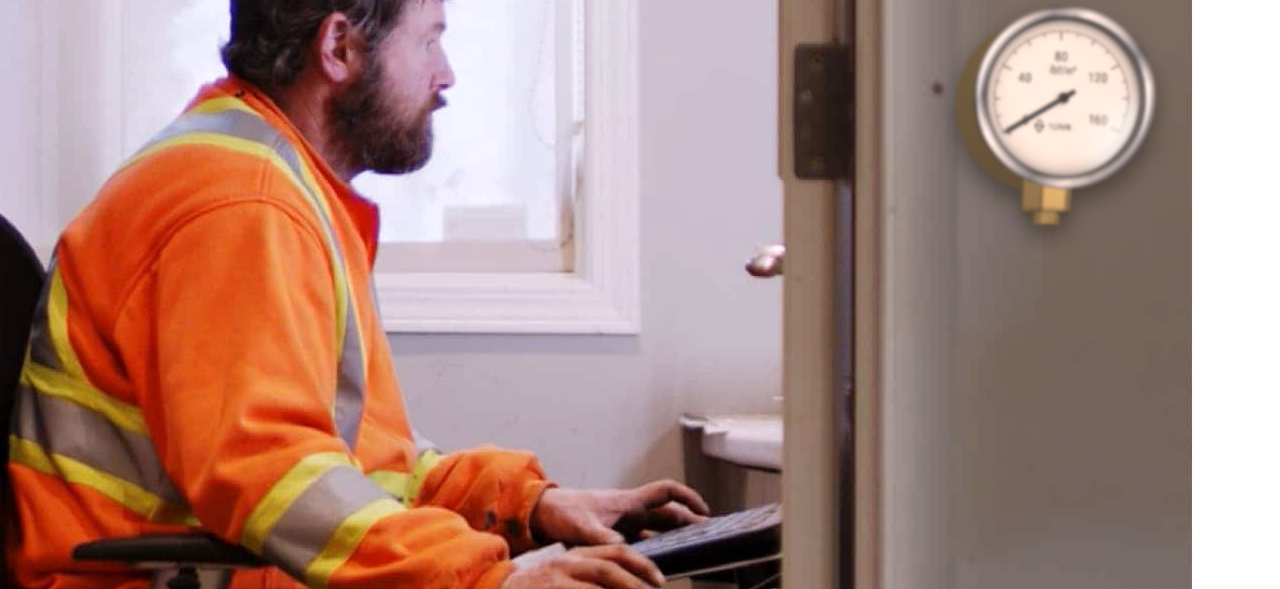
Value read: 0psi
